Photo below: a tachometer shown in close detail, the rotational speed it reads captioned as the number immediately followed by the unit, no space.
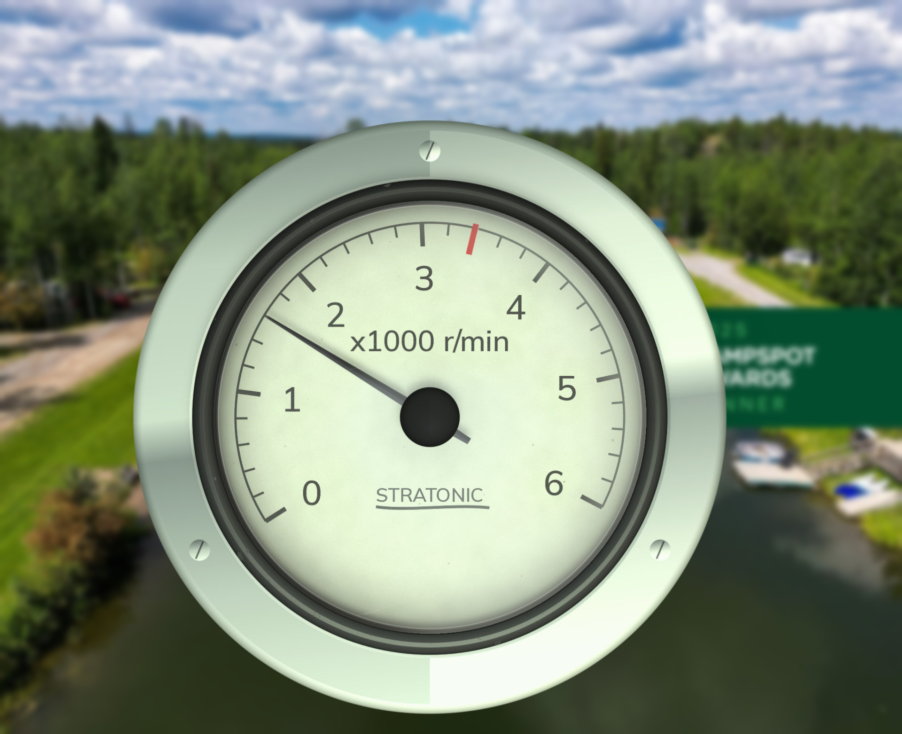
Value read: 1600rpm
